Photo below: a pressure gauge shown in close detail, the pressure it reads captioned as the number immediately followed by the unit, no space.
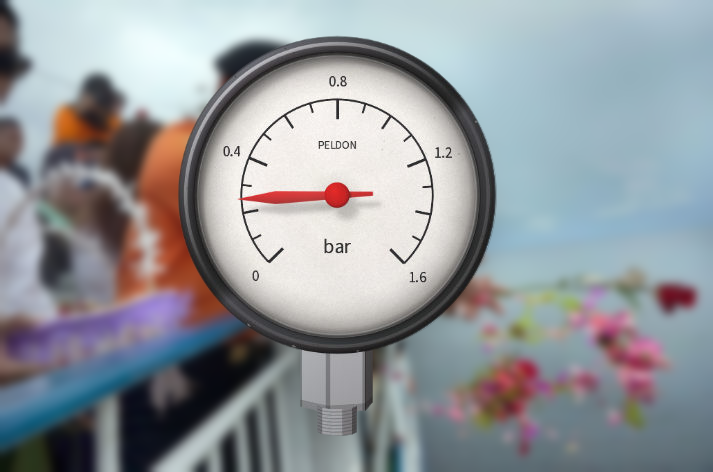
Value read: 0.25bar
